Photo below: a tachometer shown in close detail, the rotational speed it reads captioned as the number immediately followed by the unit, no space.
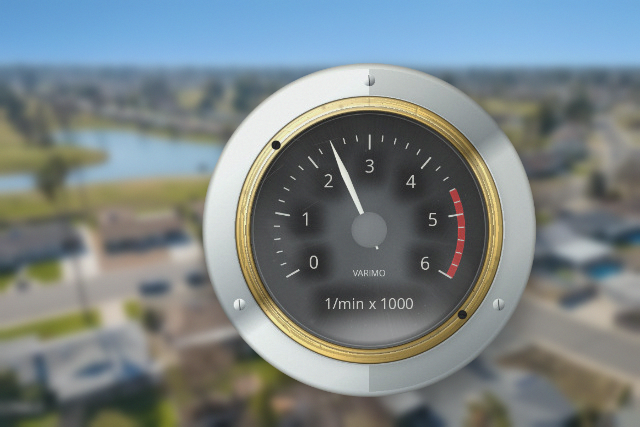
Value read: 2400rpm
